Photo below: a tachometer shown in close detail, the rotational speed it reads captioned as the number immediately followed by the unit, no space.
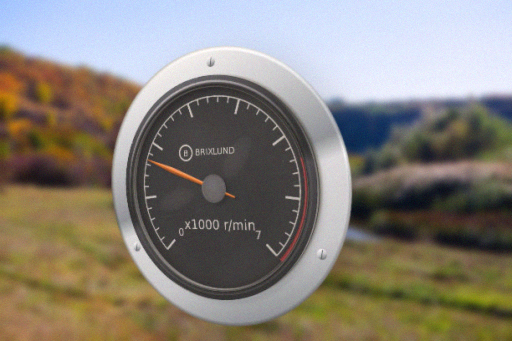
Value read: 1700rpm
